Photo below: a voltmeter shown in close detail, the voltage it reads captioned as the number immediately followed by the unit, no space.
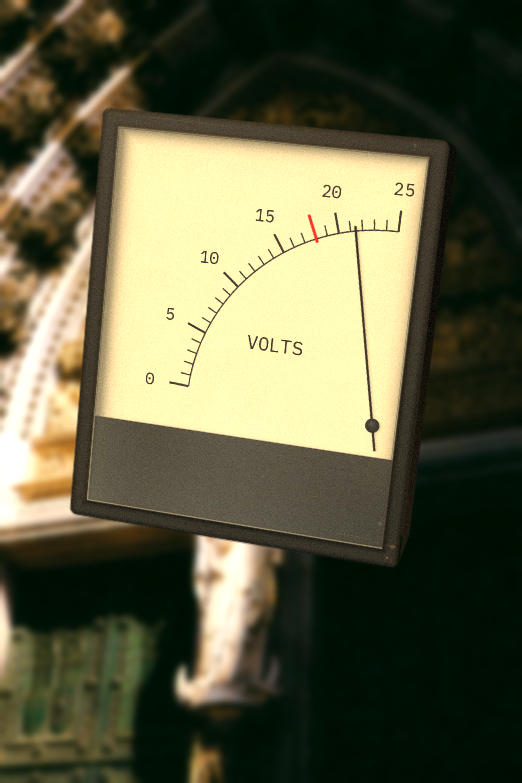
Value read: 21.5V
